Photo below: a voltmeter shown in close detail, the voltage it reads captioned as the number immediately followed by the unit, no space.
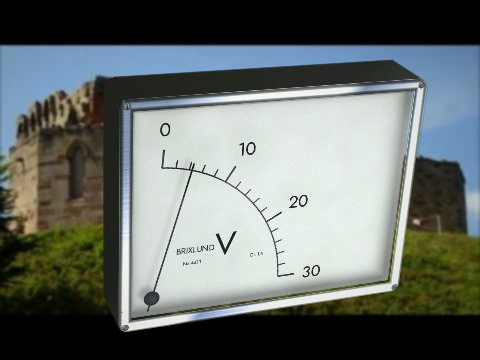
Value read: 4V
